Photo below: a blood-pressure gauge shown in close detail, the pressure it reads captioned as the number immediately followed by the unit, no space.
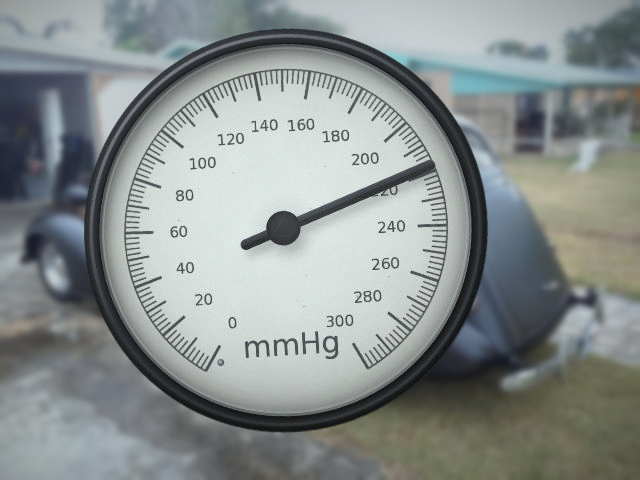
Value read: 218mmHg
